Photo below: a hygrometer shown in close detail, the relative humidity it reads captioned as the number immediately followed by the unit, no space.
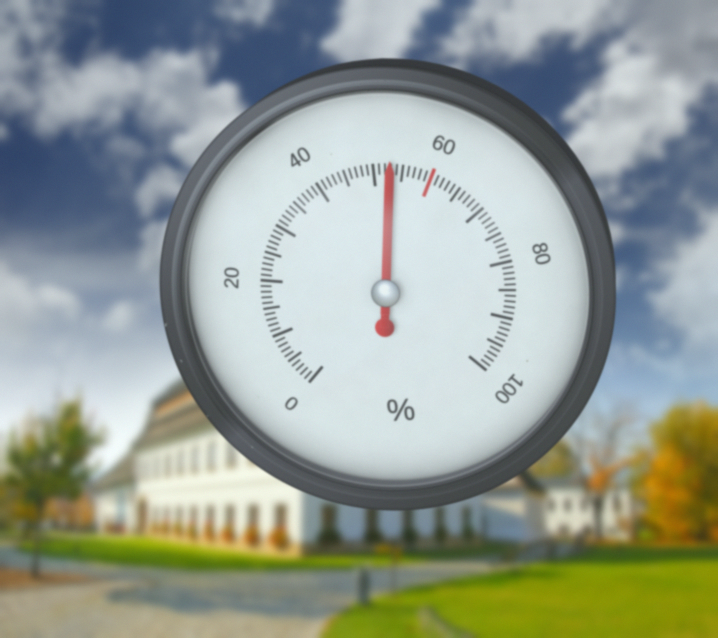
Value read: 53%
